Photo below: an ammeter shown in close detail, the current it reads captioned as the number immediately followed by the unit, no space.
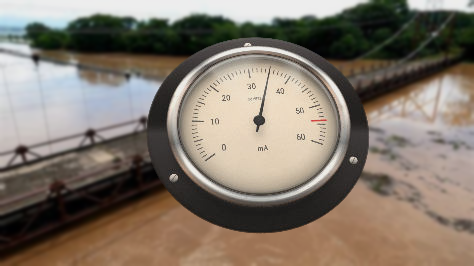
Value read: 35mA
